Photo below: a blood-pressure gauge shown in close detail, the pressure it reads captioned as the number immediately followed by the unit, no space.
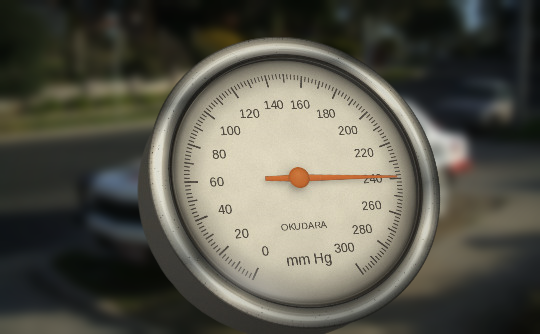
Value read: 240mmHg
